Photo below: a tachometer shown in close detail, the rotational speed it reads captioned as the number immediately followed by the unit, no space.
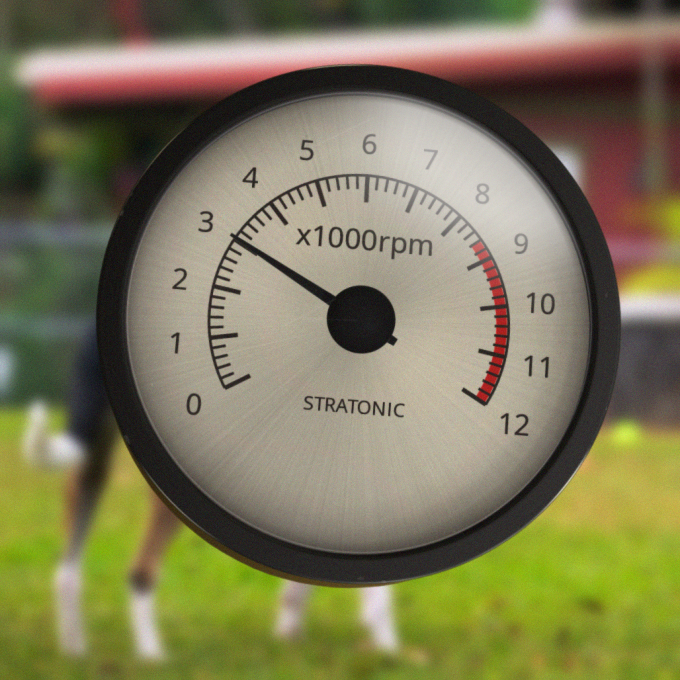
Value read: 3000rpm
